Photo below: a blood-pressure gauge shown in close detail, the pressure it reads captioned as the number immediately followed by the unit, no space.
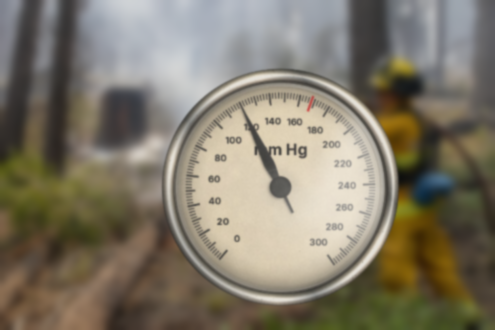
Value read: 120mmHg
